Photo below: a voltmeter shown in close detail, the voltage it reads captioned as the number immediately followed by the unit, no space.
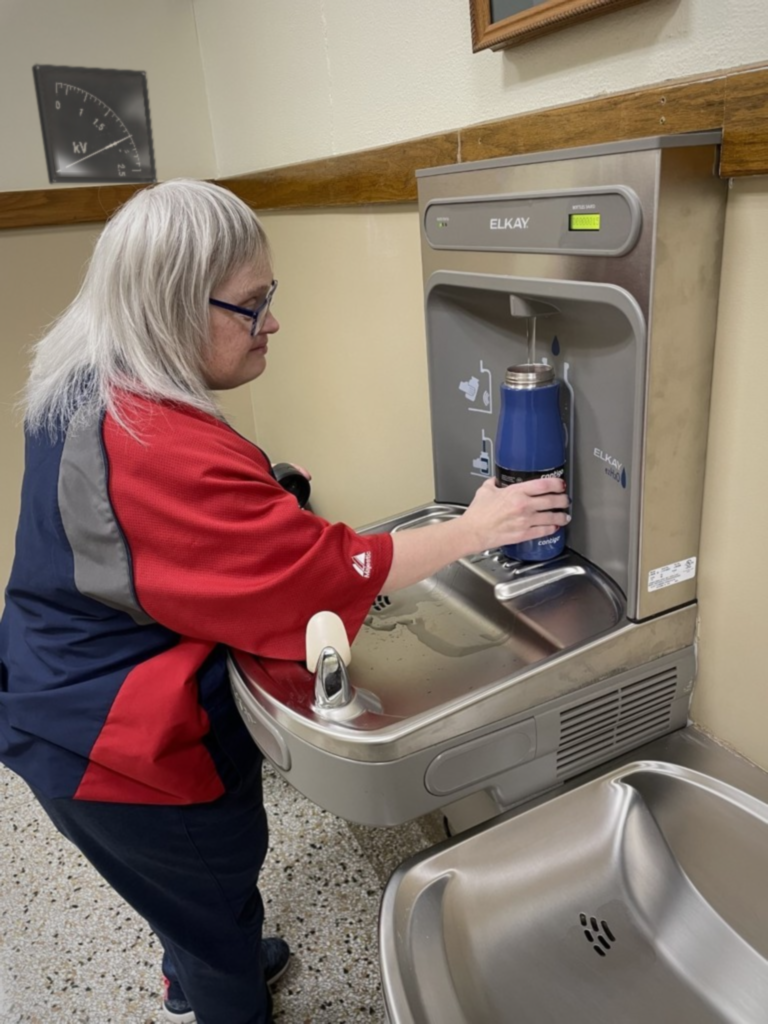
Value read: 2kV
